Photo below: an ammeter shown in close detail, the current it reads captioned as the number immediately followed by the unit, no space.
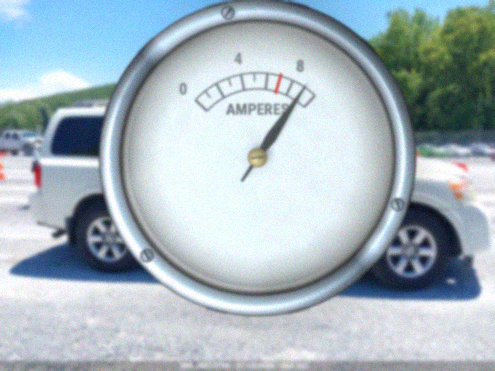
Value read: 9A
